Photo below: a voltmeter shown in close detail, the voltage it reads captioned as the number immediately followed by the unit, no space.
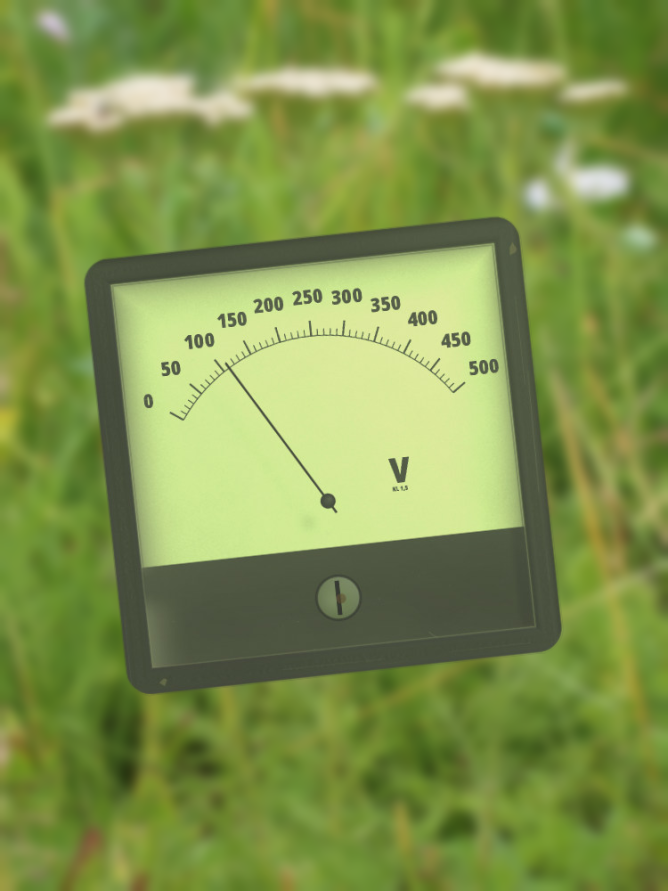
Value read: 110V
